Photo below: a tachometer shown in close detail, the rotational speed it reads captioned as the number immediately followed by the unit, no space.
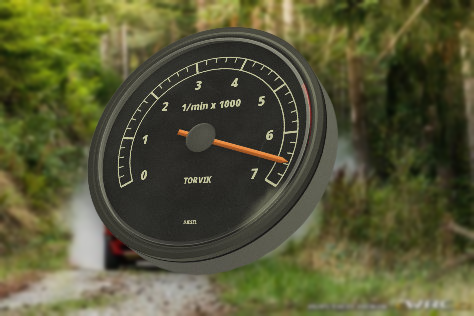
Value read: 6600rpm
